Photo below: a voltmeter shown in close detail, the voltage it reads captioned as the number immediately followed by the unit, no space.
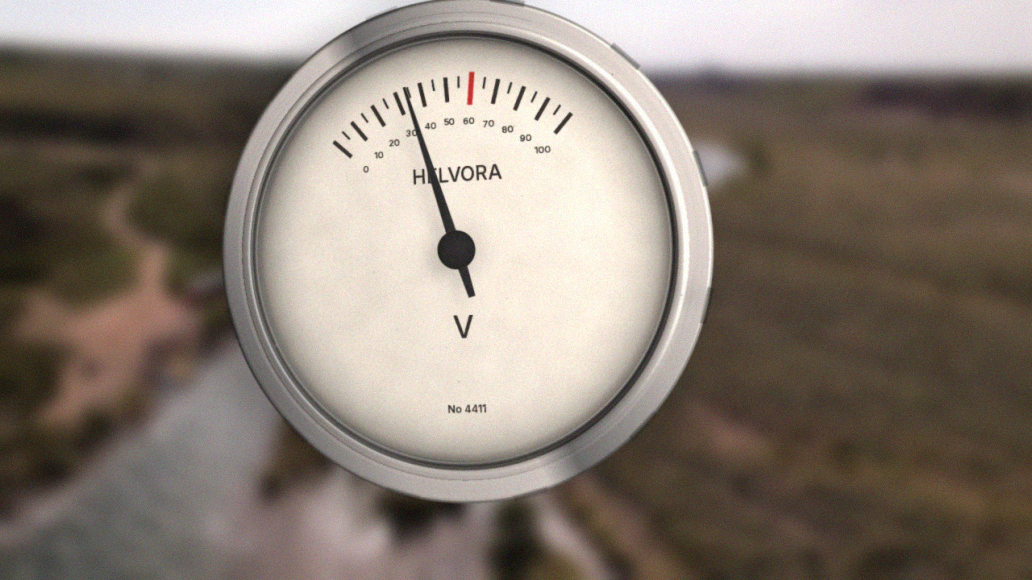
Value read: 35V
